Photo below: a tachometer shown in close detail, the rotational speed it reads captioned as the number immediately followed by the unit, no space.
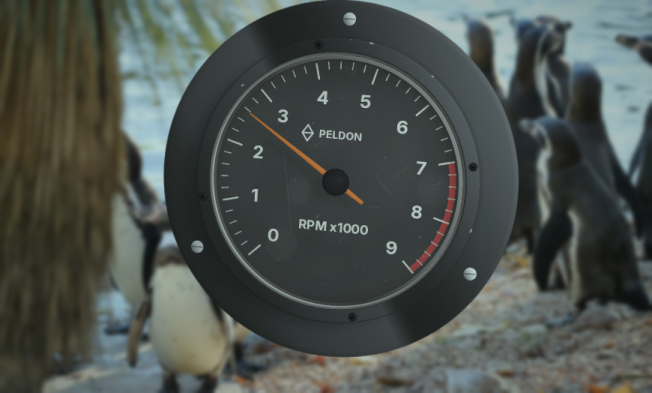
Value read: 2600rpm
